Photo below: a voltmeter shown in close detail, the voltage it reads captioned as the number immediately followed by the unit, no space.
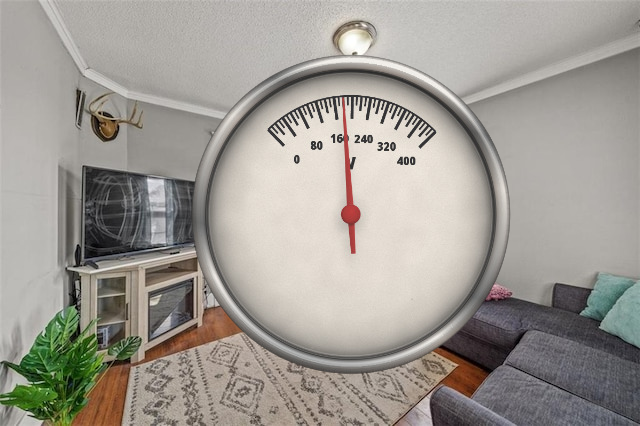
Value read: 180V
